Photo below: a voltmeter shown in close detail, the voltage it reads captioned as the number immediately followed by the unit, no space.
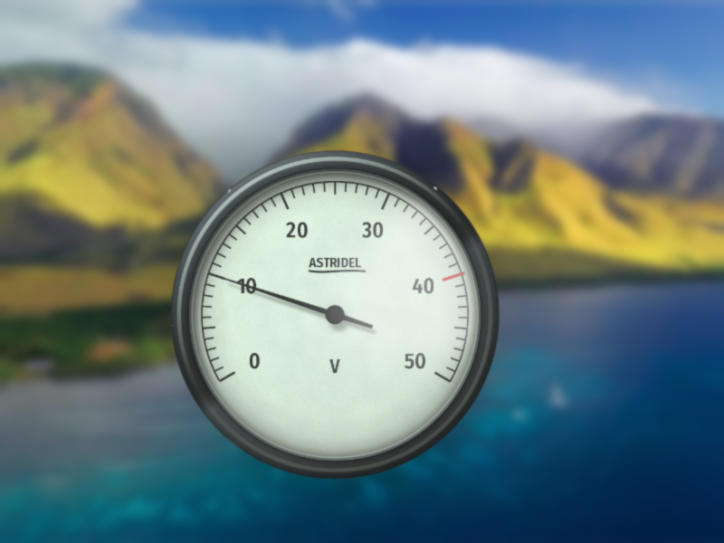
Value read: 10V
